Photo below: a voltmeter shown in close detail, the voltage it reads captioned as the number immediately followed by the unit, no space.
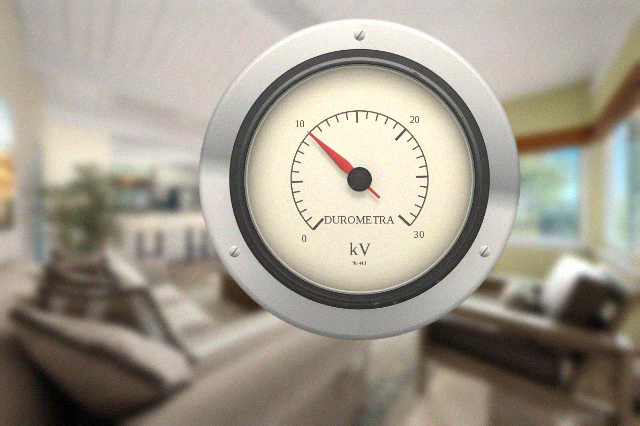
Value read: 10kV
